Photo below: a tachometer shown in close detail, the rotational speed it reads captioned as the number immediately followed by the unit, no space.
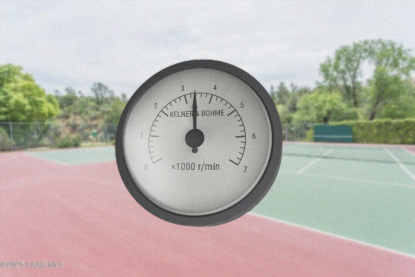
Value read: 3400rpm
